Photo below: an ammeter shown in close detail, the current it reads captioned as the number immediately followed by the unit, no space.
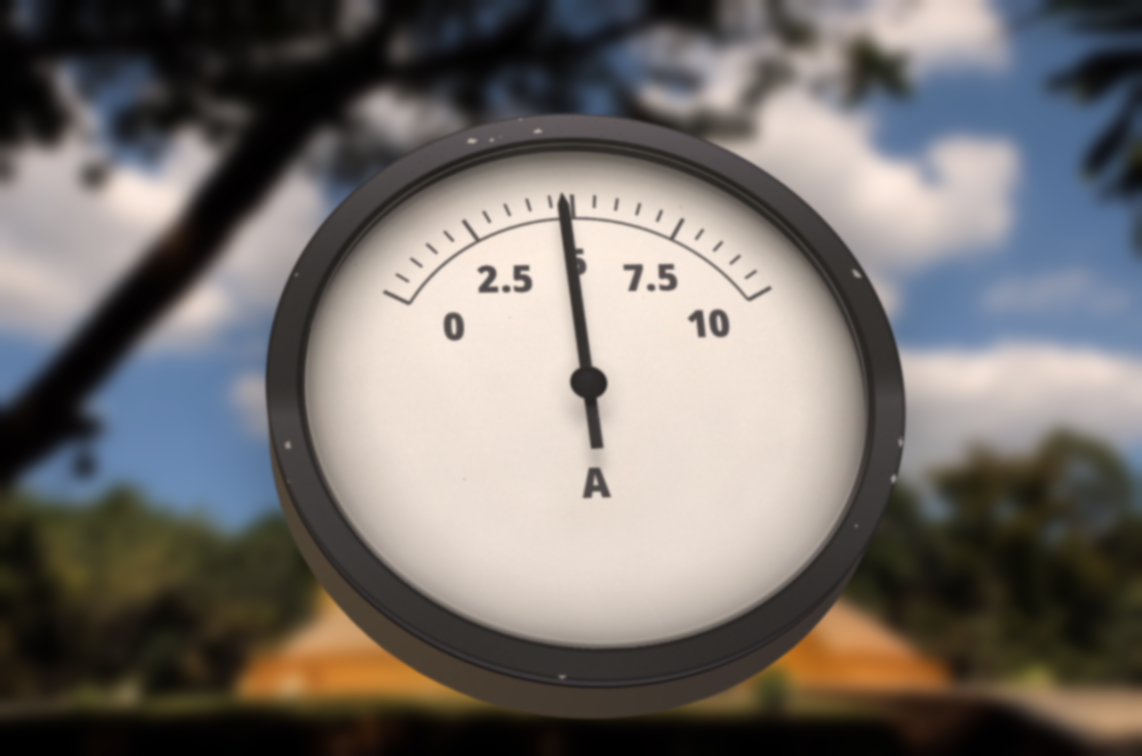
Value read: 4.75A
